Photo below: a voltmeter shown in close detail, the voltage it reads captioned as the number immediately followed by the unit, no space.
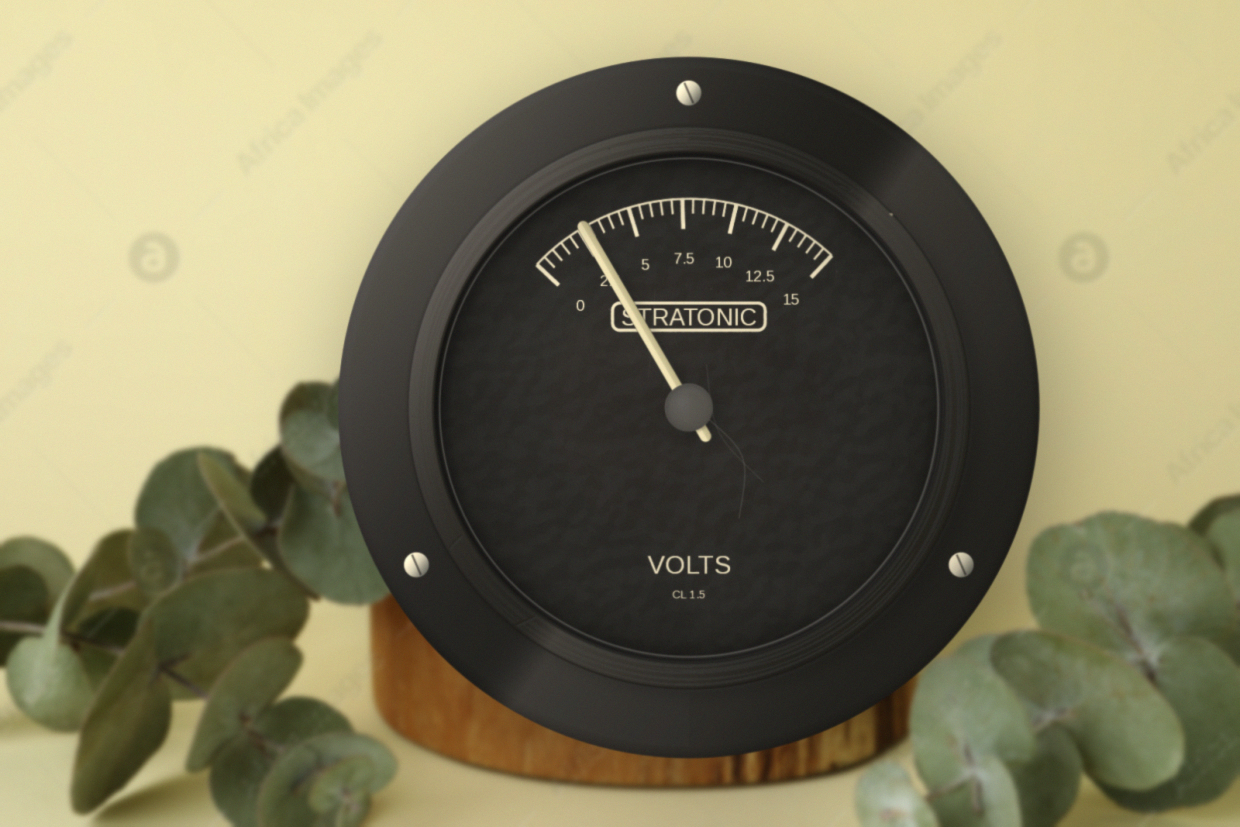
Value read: 2.75V
